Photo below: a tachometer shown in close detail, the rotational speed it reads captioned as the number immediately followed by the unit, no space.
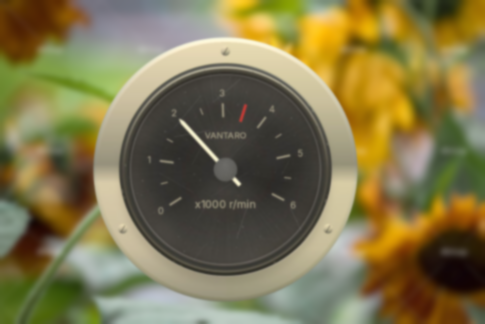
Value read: 2000rpm
